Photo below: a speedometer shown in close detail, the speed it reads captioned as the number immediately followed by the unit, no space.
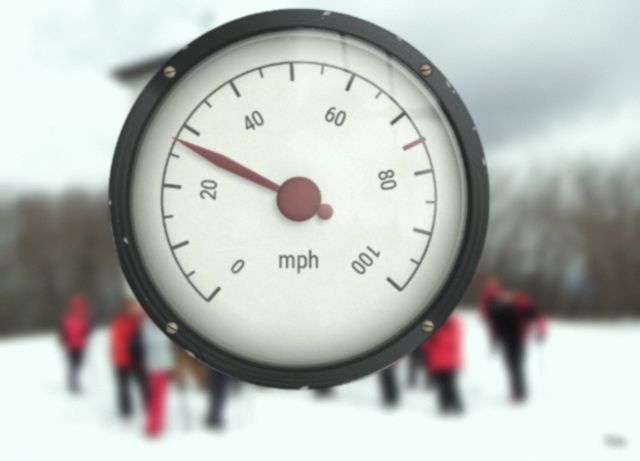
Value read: 27.5mph
